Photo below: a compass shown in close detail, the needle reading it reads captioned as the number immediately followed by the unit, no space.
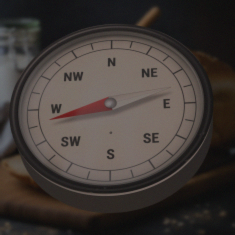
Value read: 255°
